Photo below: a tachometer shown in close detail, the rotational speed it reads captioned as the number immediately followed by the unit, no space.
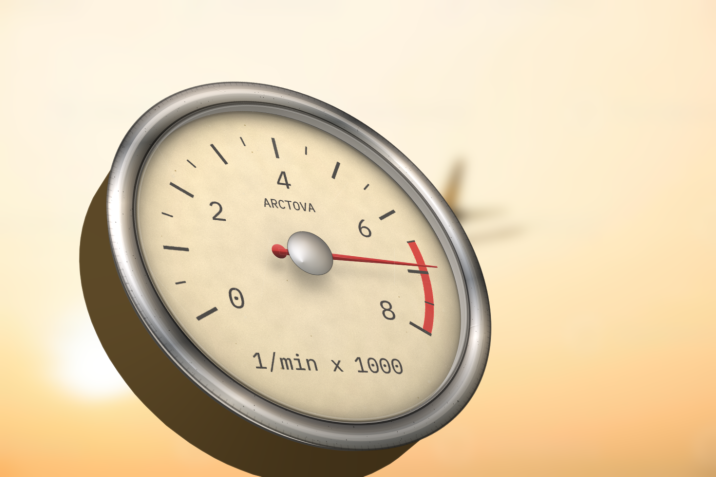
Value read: 7000rpm
